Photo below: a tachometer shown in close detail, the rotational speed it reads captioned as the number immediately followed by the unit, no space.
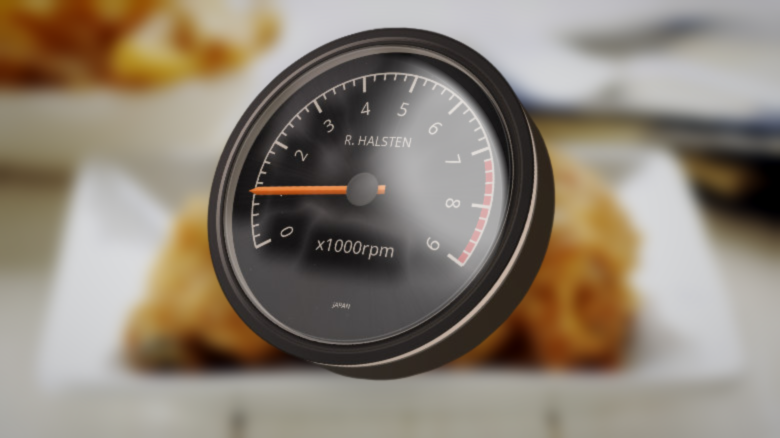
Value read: 1000rpm
